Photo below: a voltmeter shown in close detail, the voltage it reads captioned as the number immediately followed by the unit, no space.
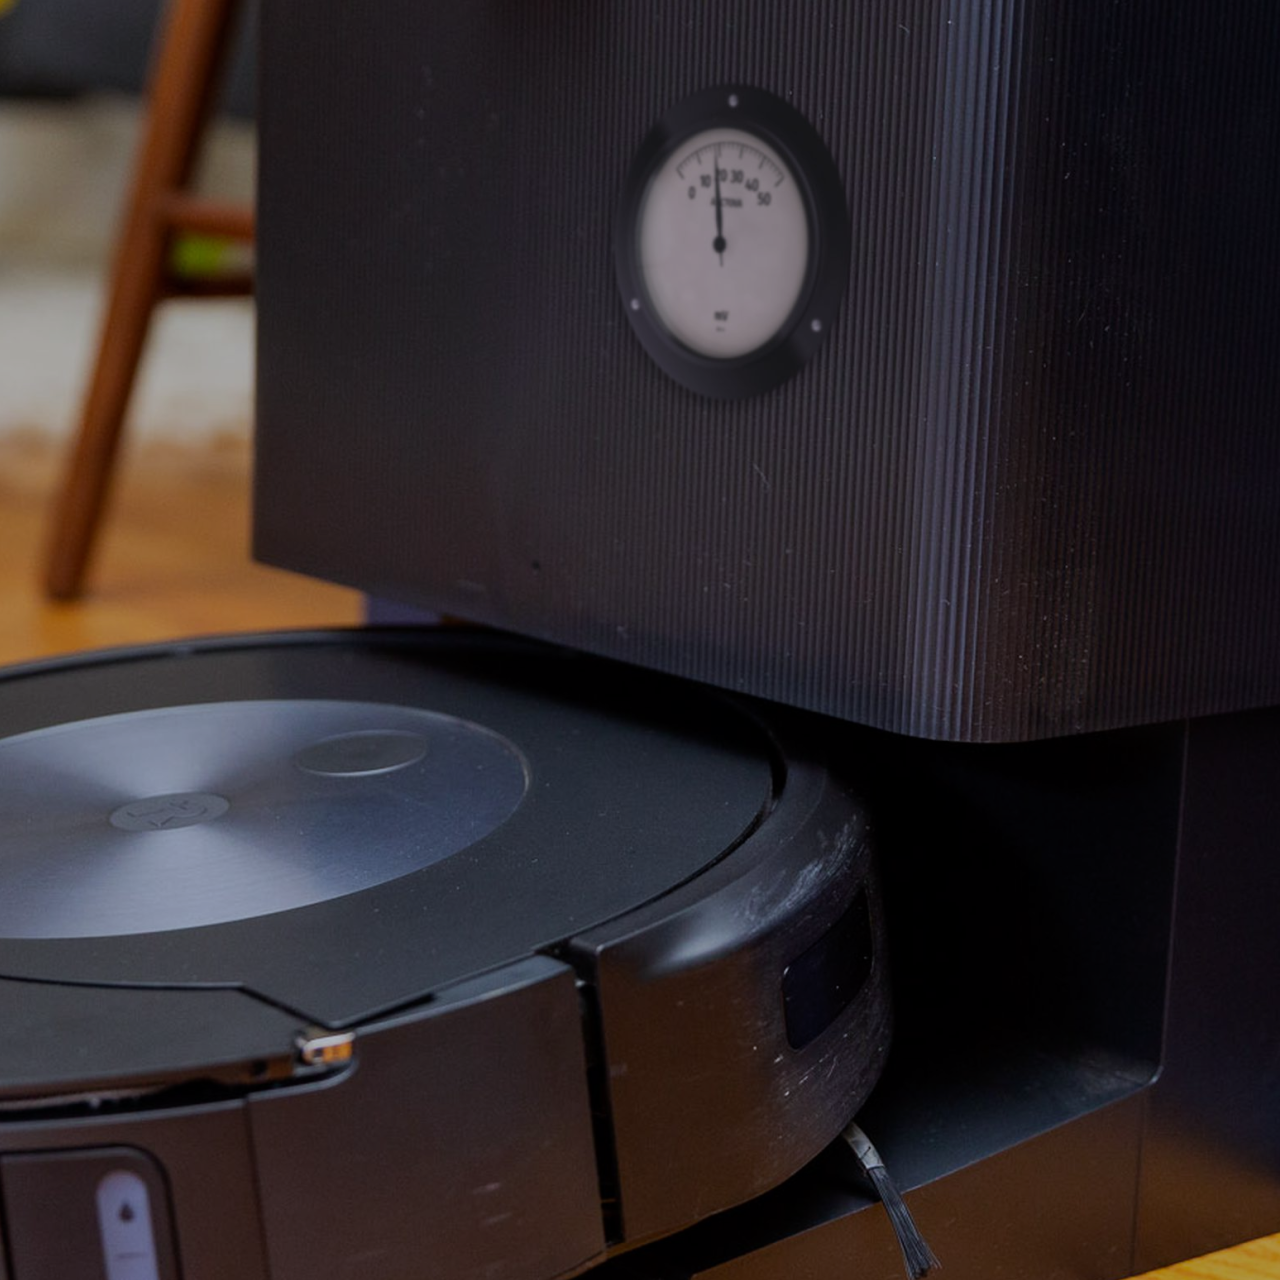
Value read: 20mV
